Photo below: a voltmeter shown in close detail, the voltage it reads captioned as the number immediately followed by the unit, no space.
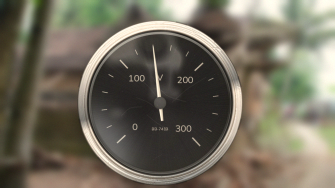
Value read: 140V
